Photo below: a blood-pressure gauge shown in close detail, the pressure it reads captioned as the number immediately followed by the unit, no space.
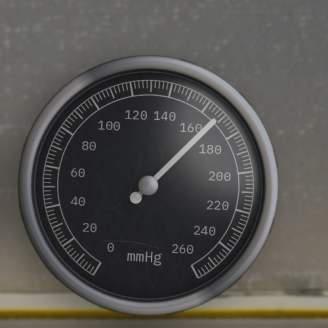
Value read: 168mmHg
